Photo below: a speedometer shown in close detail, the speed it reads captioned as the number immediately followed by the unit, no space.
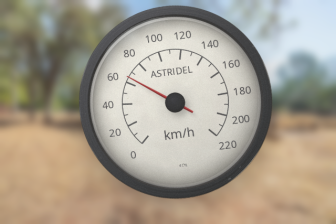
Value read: 65km/h
